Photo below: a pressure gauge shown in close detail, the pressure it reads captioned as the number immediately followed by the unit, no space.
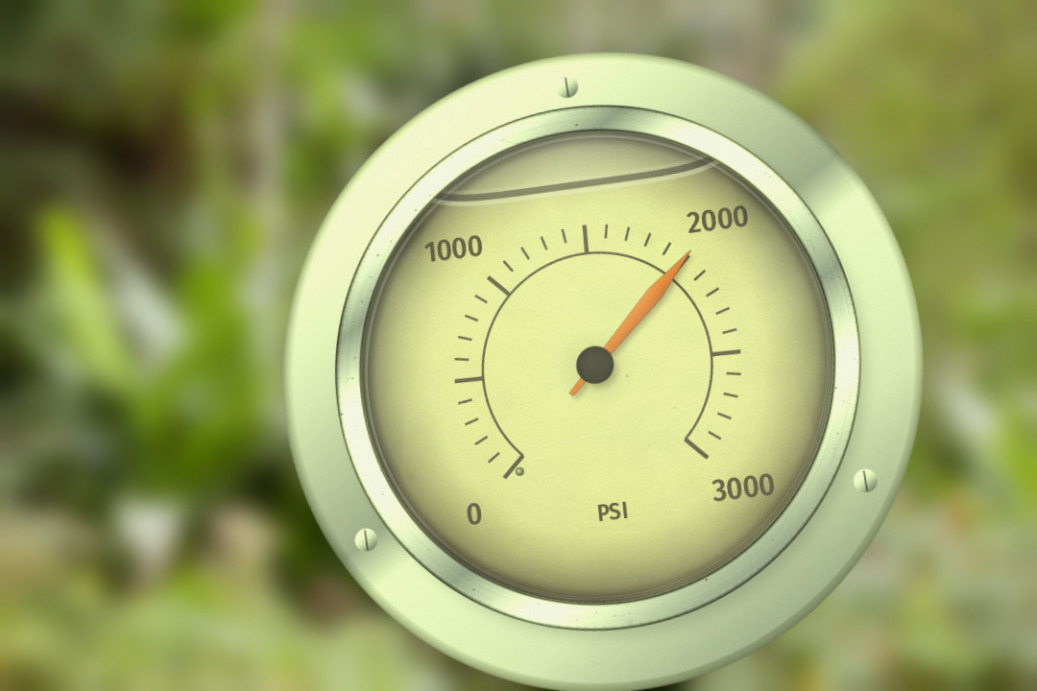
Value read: 2000psi
